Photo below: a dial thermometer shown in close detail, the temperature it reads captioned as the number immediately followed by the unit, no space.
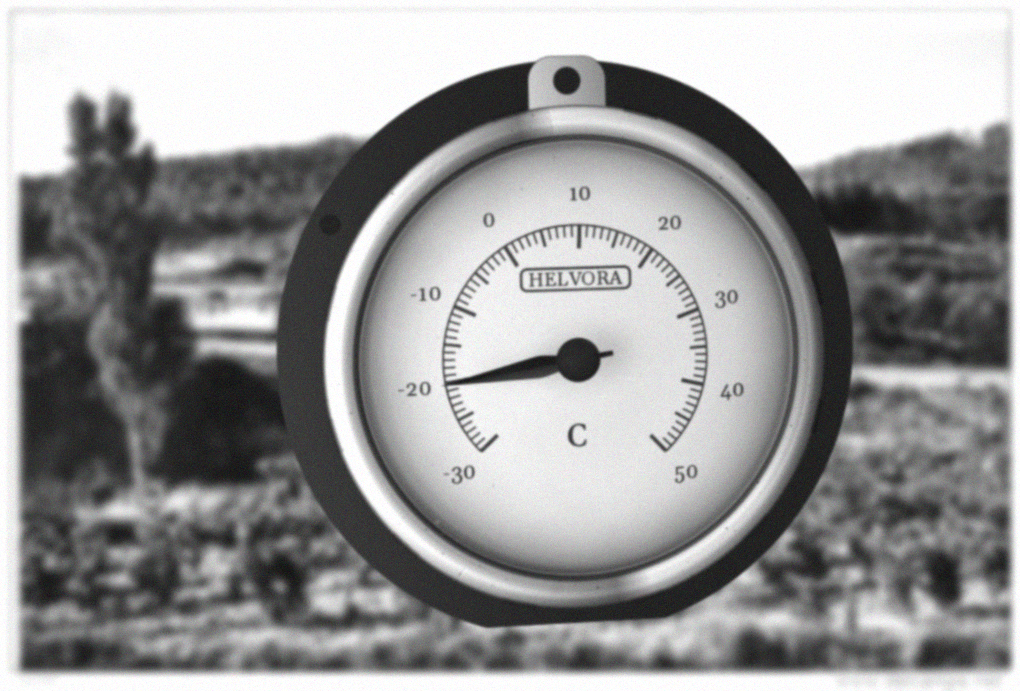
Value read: -20°C
